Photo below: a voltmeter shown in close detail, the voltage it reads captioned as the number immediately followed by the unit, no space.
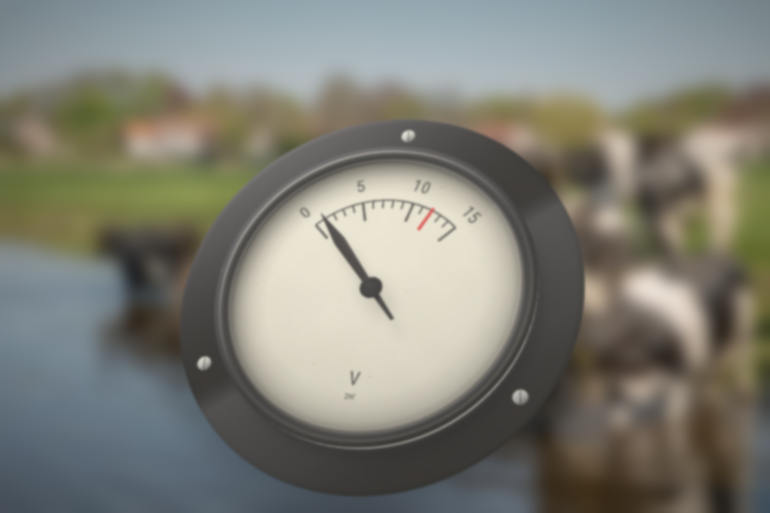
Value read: 1V
